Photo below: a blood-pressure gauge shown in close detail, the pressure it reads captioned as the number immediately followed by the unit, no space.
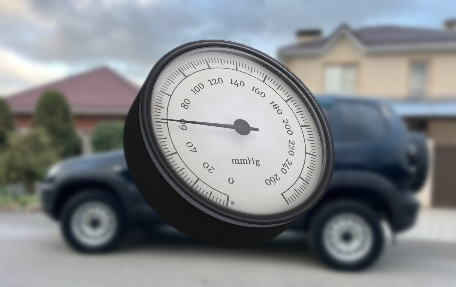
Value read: 60mmHg
